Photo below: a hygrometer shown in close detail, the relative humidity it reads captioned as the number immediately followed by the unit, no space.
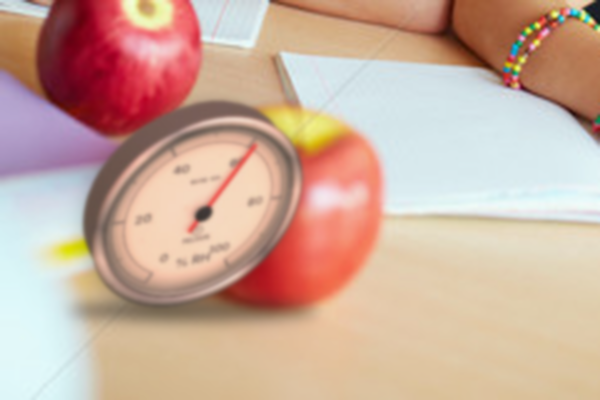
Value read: 60%
